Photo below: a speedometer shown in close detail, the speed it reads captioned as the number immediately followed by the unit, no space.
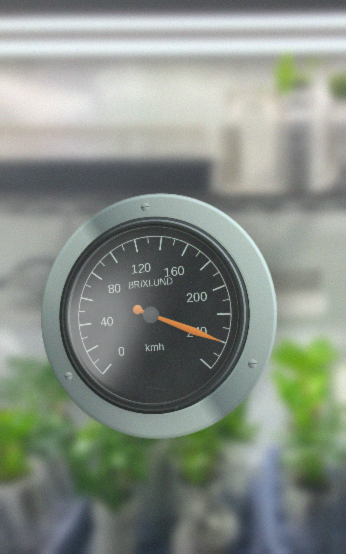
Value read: 240km/h
